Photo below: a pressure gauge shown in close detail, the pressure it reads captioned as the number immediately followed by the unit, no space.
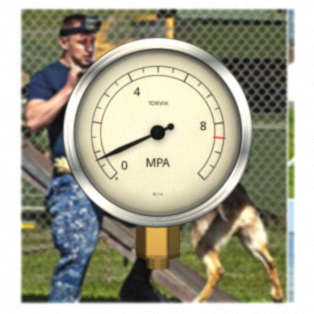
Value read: 0.75MPa
